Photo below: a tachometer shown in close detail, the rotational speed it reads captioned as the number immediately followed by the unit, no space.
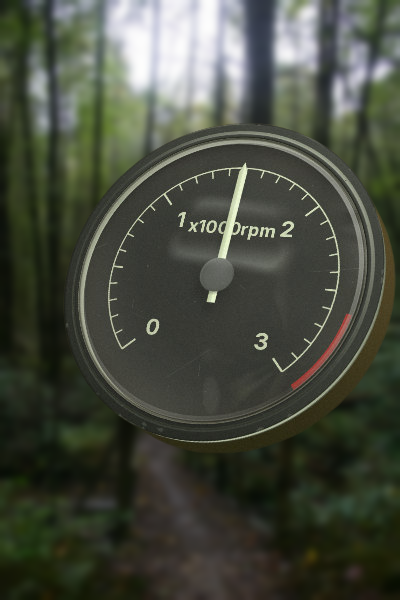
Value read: 1500rpm
